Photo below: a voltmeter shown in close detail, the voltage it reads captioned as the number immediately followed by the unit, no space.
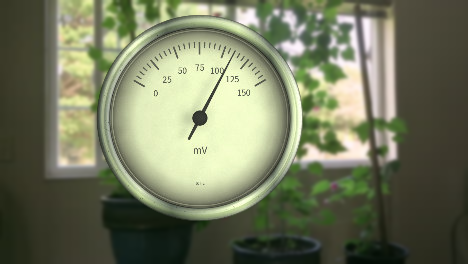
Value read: 110mV
